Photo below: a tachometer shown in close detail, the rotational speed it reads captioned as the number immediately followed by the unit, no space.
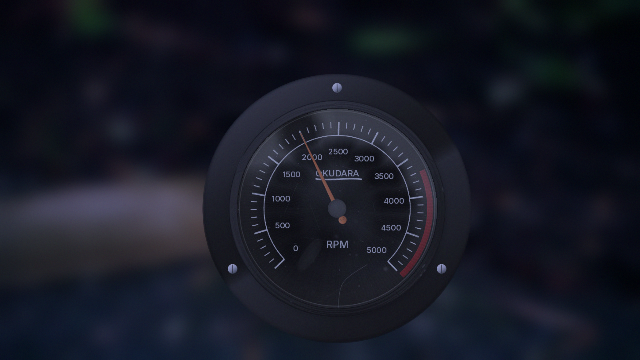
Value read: 2000rpm
